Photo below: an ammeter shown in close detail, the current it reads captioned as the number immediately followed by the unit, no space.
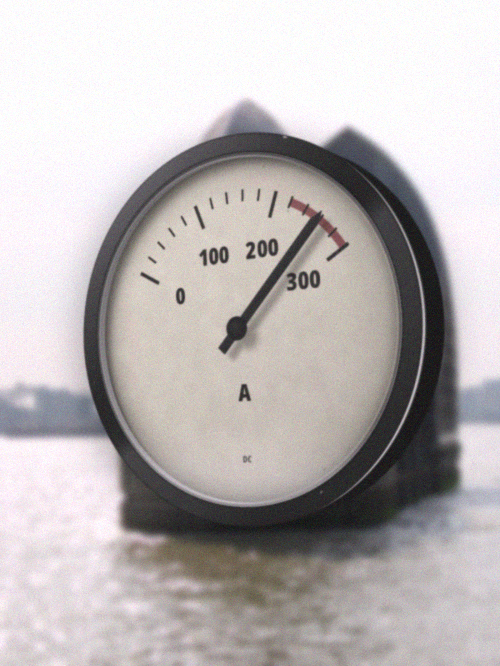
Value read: 260A
